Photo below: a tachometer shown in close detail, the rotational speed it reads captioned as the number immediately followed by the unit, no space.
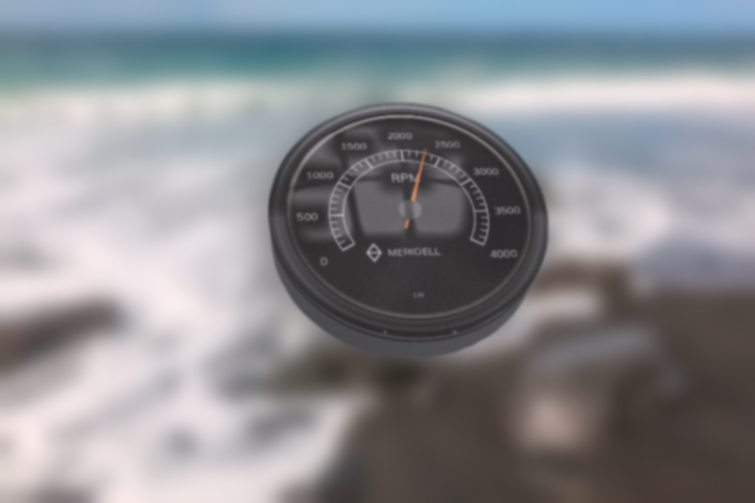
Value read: 2300rpm
